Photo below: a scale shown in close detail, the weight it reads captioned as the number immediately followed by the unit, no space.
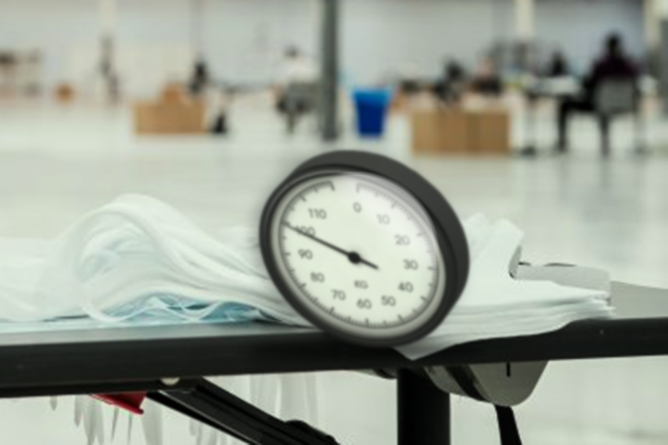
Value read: 100kg
